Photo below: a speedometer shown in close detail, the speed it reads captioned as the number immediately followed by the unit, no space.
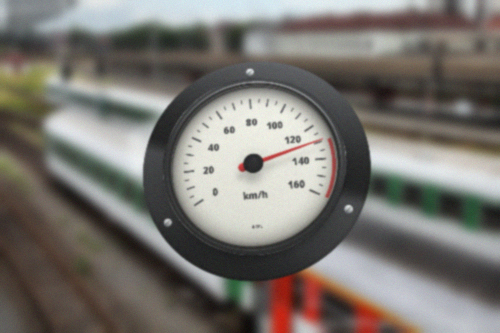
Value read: 130km/h
